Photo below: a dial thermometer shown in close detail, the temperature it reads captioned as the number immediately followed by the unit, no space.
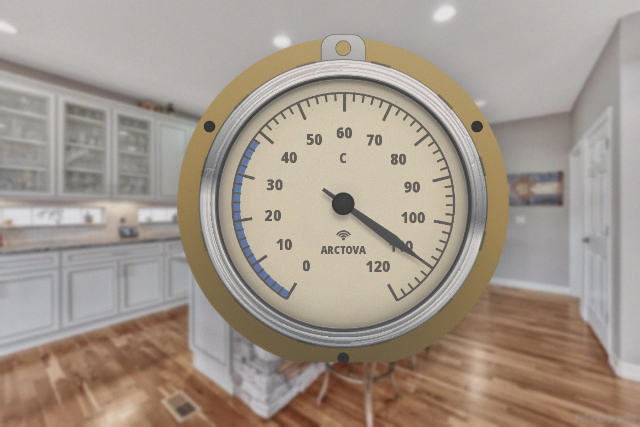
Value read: 110°C
